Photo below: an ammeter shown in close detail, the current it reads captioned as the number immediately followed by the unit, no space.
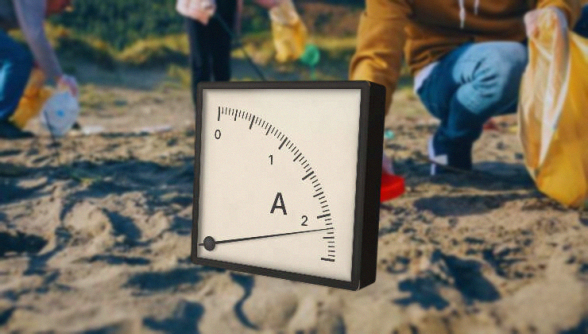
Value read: 2.15A
